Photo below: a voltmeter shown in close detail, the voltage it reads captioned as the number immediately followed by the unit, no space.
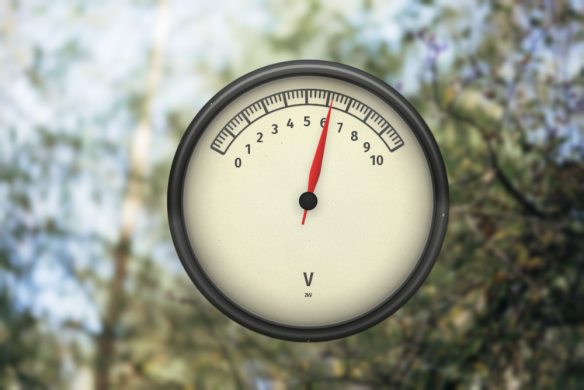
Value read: 6.2V
